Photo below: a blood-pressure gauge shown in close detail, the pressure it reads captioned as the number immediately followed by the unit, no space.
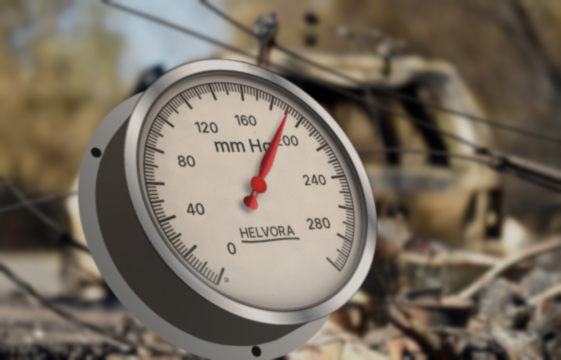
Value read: 190mmHg
